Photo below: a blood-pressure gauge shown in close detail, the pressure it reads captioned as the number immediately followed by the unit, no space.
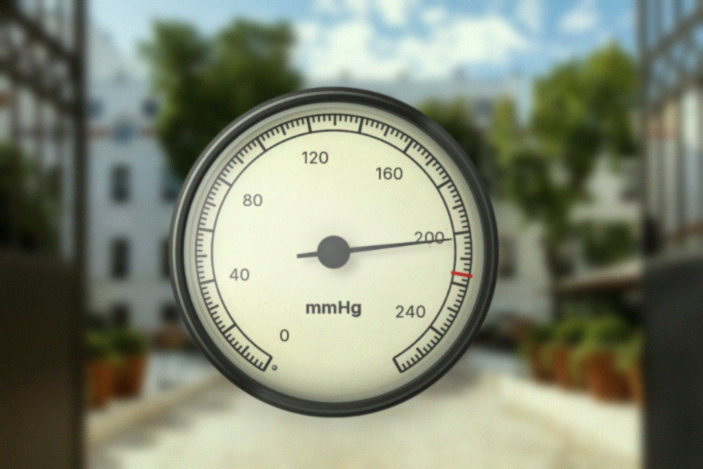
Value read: 202mmHg
